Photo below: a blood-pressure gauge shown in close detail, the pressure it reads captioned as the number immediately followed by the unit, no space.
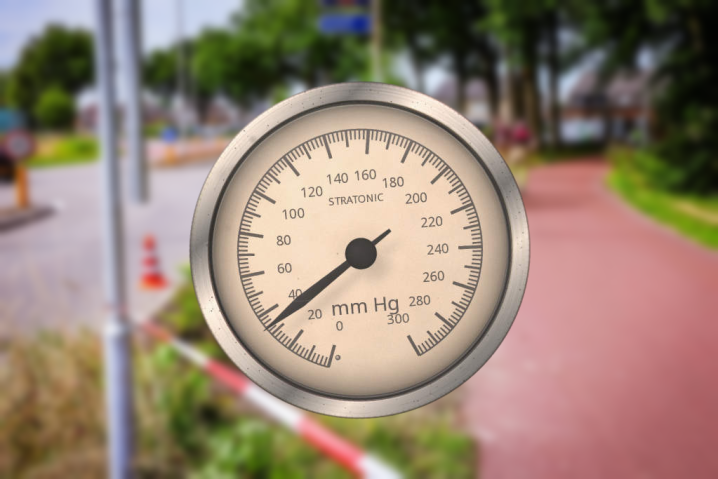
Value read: 34mmHg
